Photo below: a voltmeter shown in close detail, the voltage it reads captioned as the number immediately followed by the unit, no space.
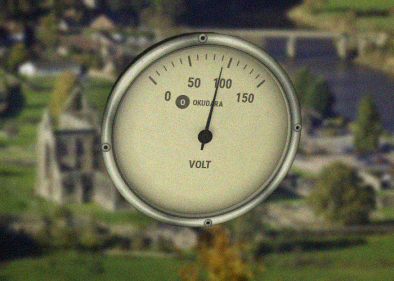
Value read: 90V
